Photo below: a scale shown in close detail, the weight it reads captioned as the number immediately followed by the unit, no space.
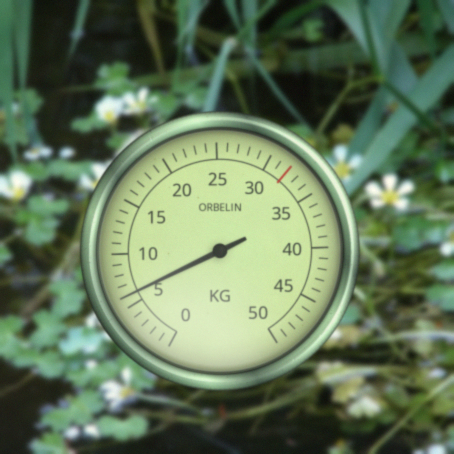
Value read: 6kg
